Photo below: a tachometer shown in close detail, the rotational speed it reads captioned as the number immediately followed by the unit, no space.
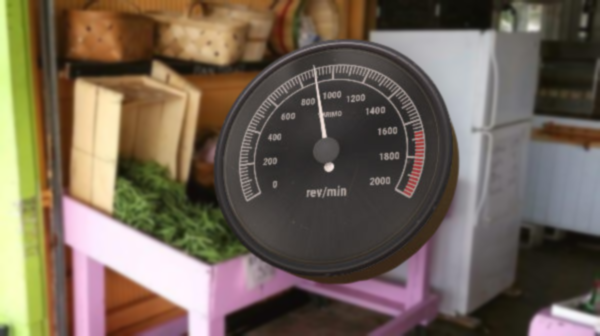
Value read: 900rpm
